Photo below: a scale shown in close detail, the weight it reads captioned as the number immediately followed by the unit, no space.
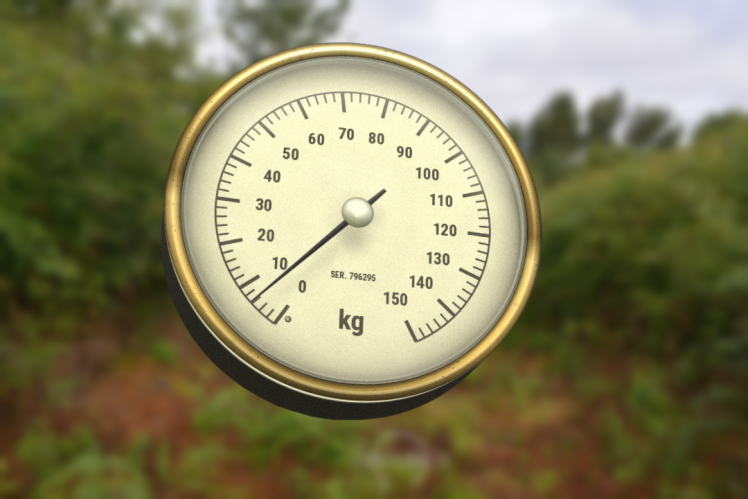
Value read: 6kg
